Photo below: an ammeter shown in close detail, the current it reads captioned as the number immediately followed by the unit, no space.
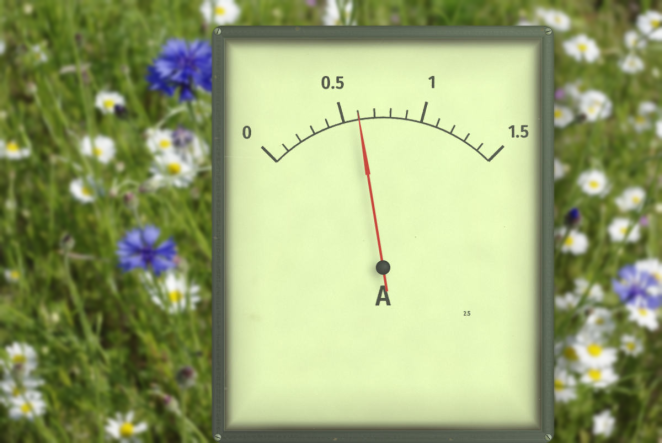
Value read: 0.6A
